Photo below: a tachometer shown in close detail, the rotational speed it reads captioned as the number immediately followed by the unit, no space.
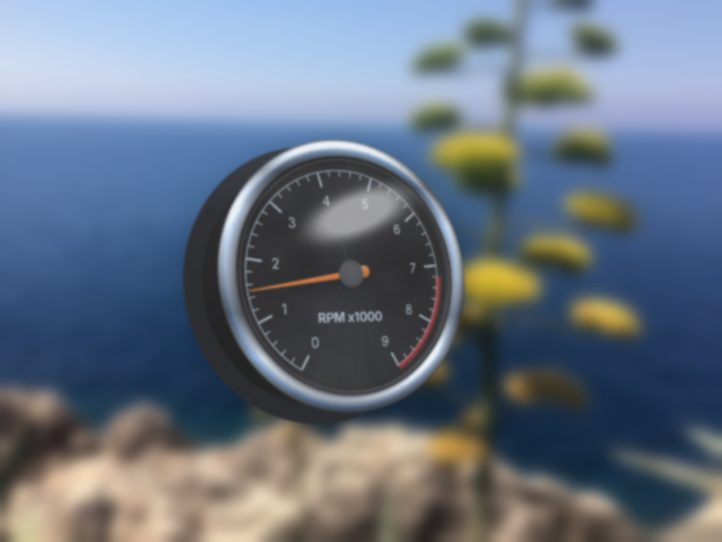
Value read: 1500rpm
